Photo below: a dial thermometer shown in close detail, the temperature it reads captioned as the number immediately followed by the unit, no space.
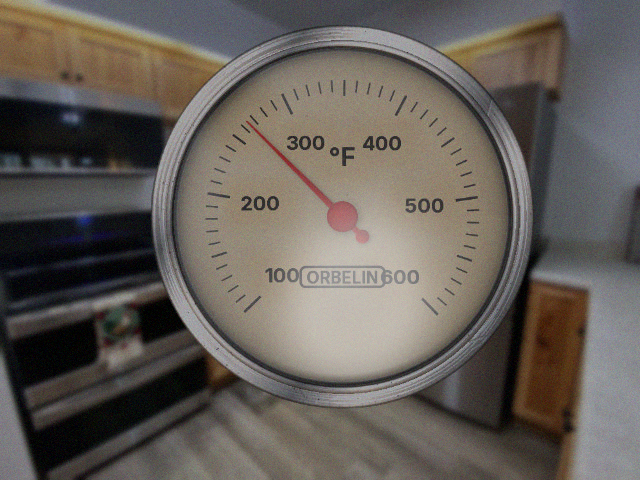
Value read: 265°F
